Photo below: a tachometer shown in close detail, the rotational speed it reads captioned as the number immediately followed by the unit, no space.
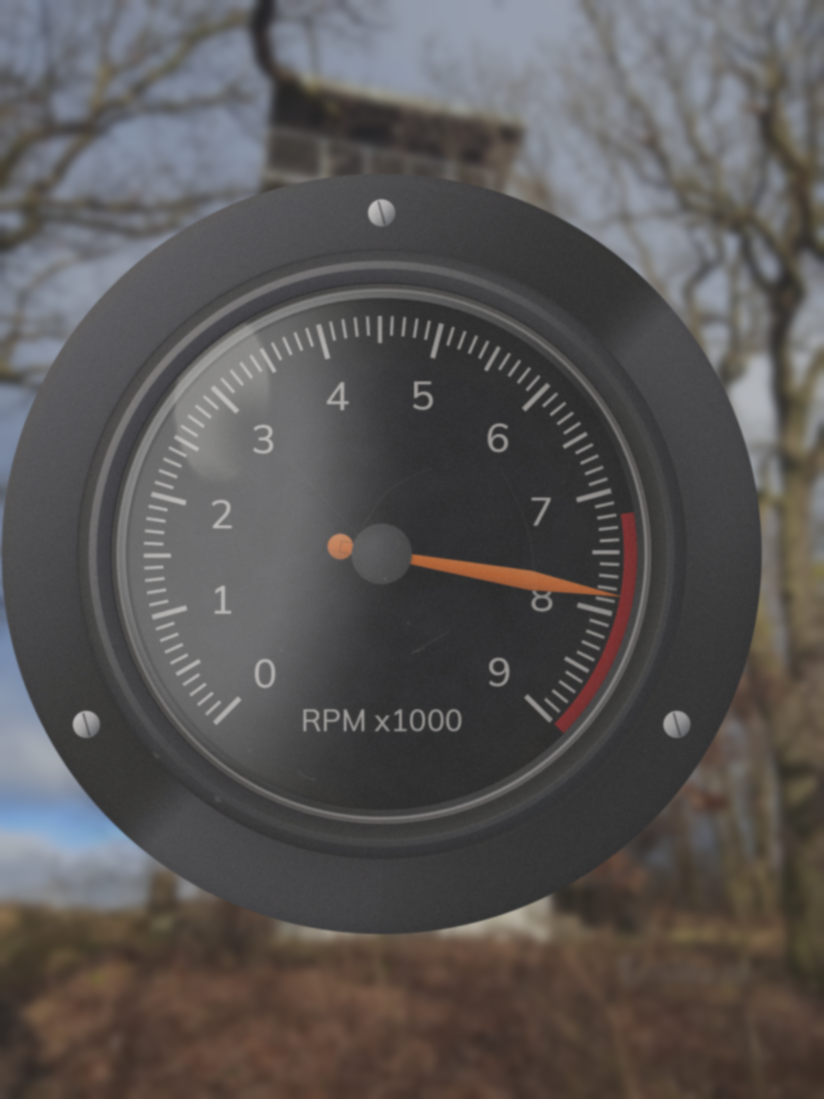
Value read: 7850rpm
